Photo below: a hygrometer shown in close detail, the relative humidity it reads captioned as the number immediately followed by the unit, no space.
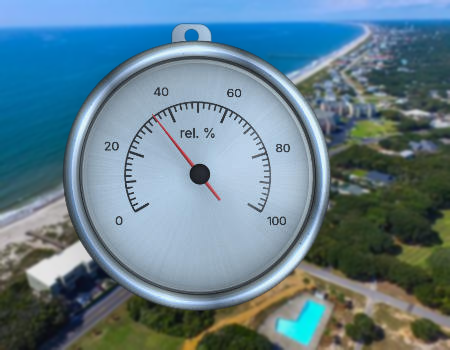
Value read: 34%
